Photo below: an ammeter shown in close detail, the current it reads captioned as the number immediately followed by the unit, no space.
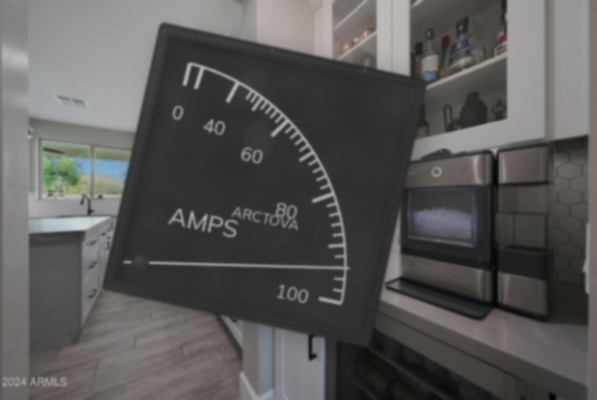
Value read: 94A
